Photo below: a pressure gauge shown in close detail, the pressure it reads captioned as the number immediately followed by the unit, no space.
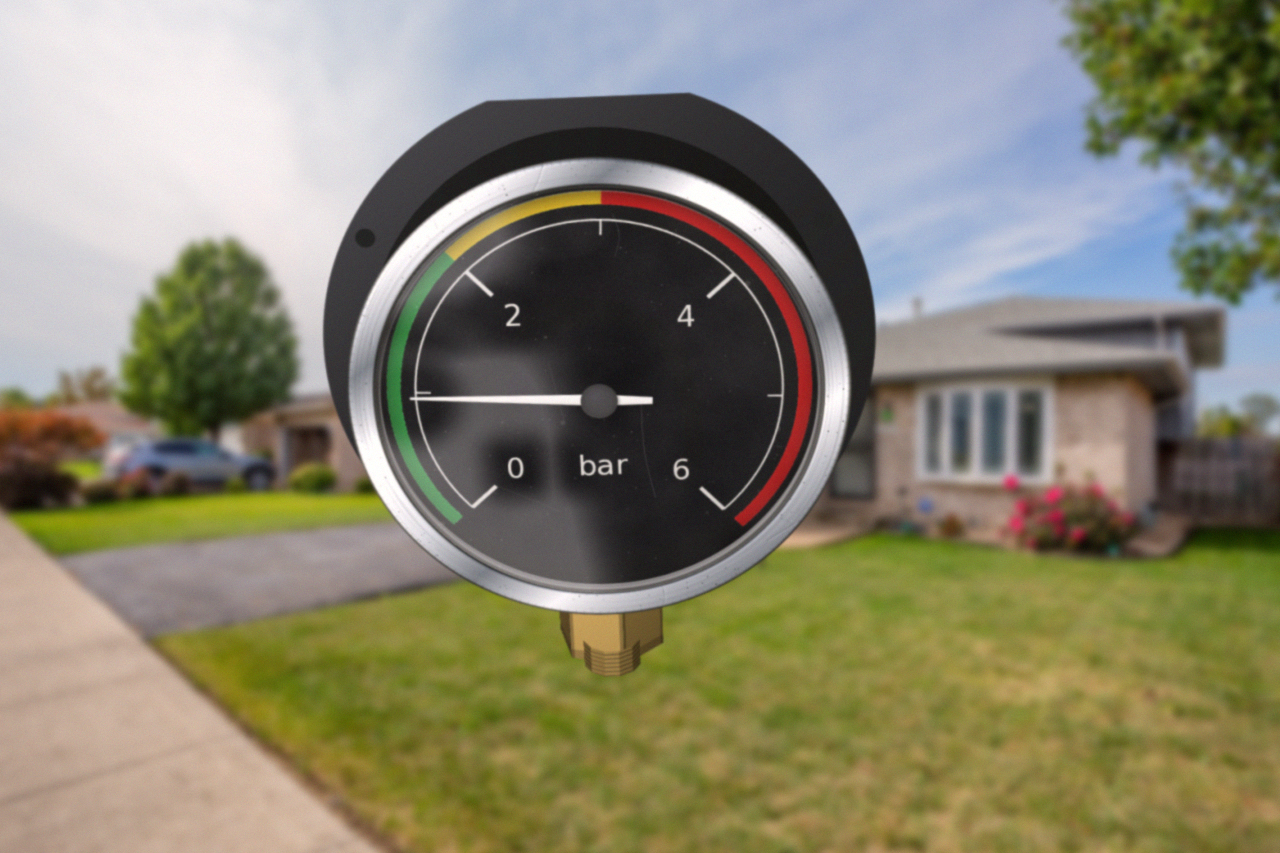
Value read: 1bar
